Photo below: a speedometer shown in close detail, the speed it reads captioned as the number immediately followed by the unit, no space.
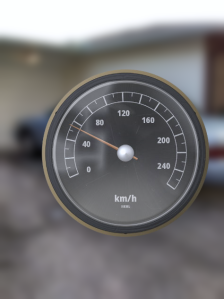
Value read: 55km/h
